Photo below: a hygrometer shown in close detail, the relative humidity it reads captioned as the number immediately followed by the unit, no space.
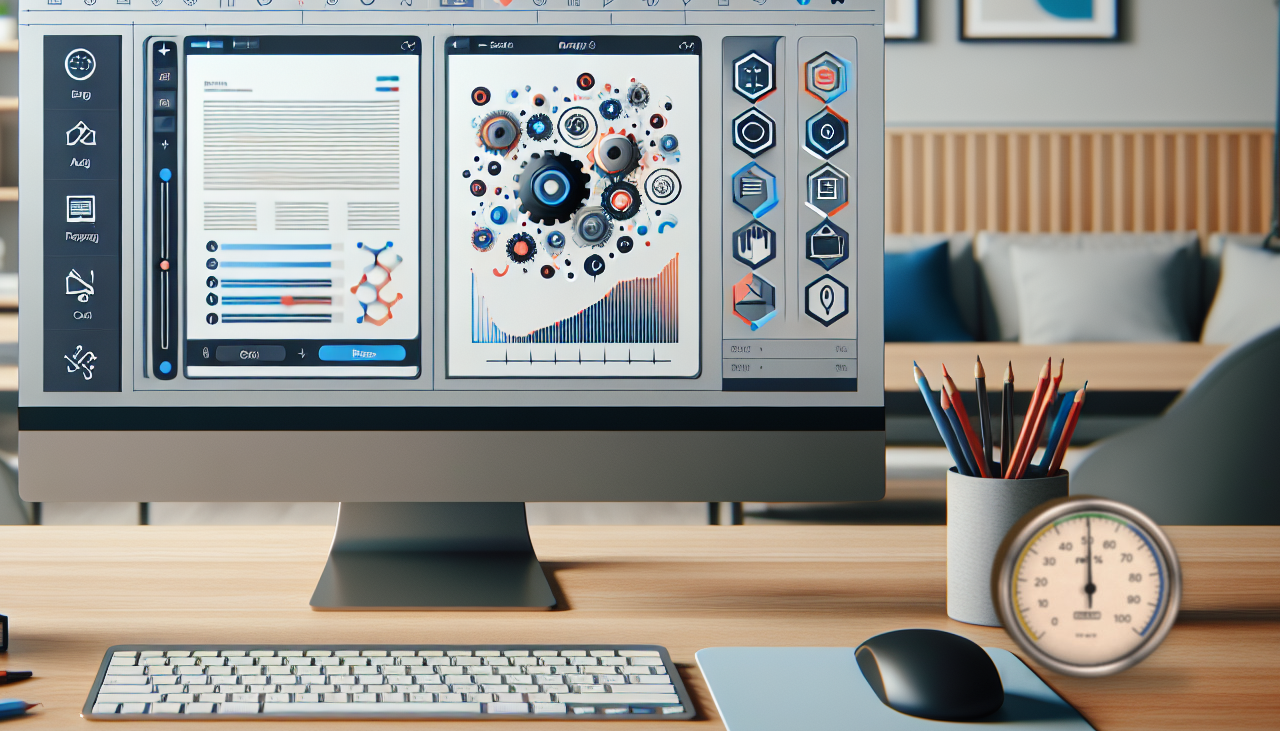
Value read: 50%
